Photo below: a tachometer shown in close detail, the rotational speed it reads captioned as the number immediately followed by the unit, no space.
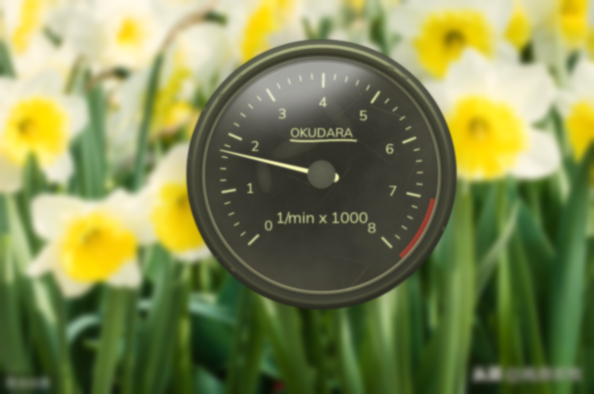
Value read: 1700rpm
